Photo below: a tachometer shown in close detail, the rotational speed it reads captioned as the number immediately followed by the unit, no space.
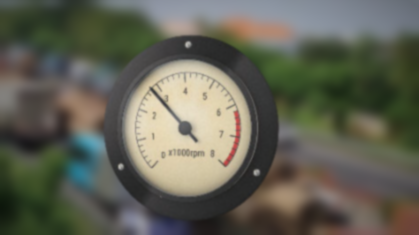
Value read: 2800rpm
